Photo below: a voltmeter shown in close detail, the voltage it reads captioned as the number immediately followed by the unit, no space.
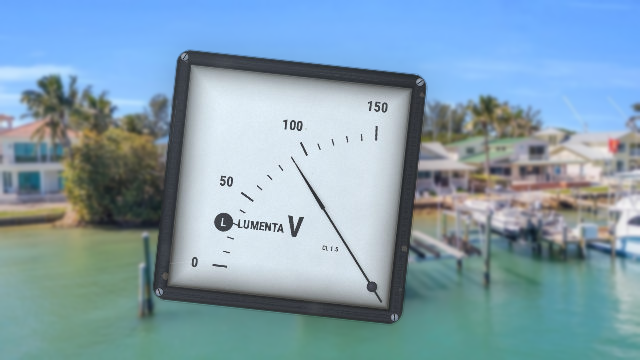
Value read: 90V
